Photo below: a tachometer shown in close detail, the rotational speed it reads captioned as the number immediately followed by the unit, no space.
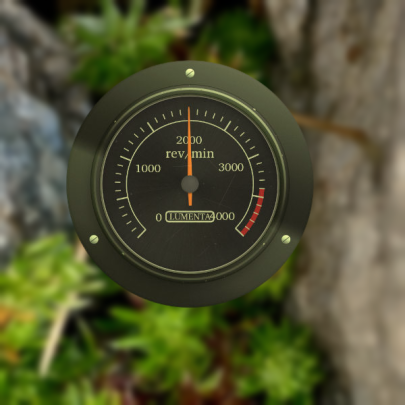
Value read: 2000rpm
